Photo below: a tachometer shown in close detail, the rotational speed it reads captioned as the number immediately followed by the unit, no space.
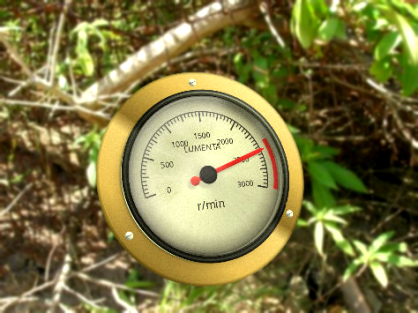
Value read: 2500rpm
